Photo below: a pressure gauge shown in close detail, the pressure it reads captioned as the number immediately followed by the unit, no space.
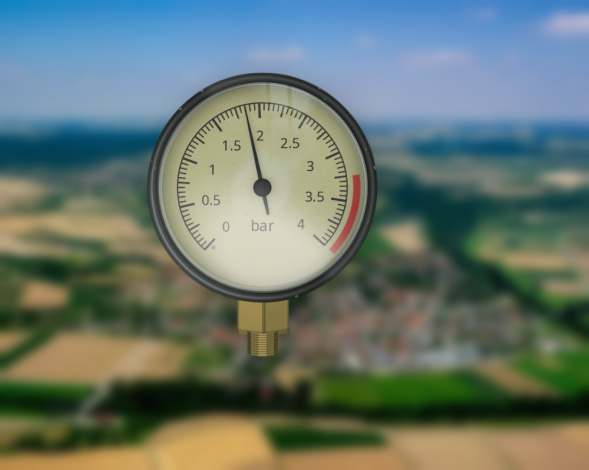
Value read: 1.85bar
